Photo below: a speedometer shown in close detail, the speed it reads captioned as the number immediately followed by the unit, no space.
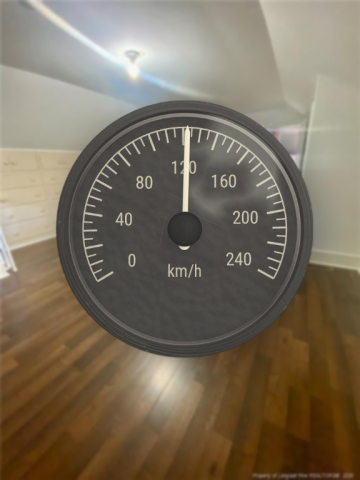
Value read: 122.5km/h
